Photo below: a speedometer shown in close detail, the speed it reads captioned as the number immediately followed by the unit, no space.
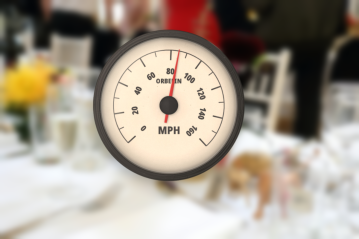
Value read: 85mph
